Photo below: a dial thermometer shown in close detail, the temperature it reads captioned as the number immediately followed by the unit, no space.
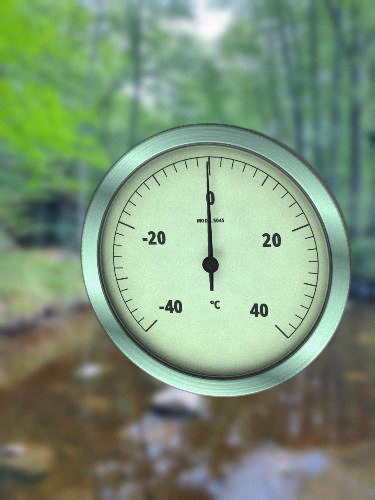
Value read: 0°C
